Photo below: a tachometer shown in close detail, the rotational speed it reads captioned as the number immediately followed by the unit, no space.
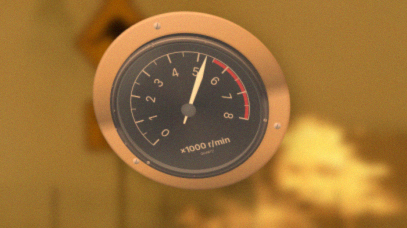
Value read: 5250rpm
